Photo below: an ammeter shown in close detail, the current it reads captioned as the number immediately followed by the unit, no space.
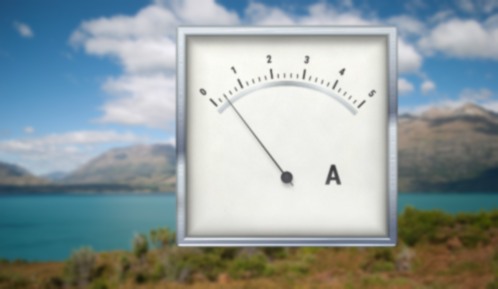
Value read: 0.4A
